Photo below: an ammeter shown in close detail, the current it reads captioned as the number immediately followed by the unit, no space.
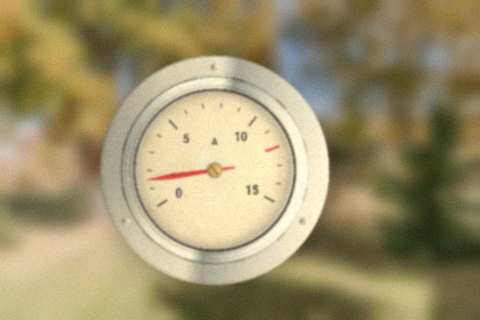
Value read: 1.5A
